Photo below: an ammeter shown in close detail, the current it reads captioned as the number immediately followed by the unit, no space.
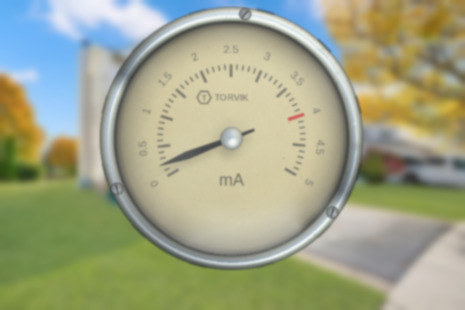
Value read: 0.2mA
